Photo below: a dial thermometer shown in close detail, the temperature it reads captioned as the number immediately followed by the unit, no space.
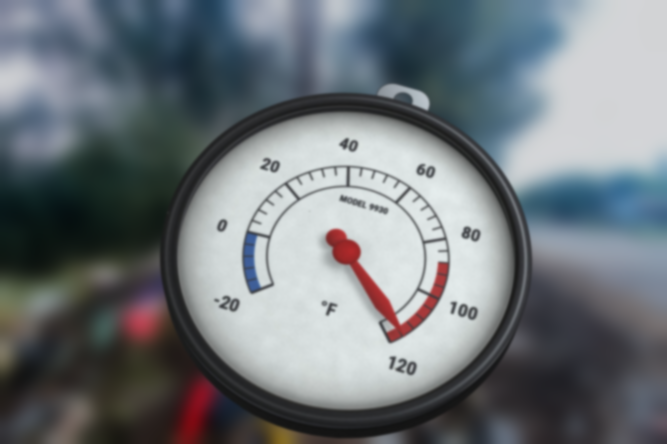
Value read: 116°F
